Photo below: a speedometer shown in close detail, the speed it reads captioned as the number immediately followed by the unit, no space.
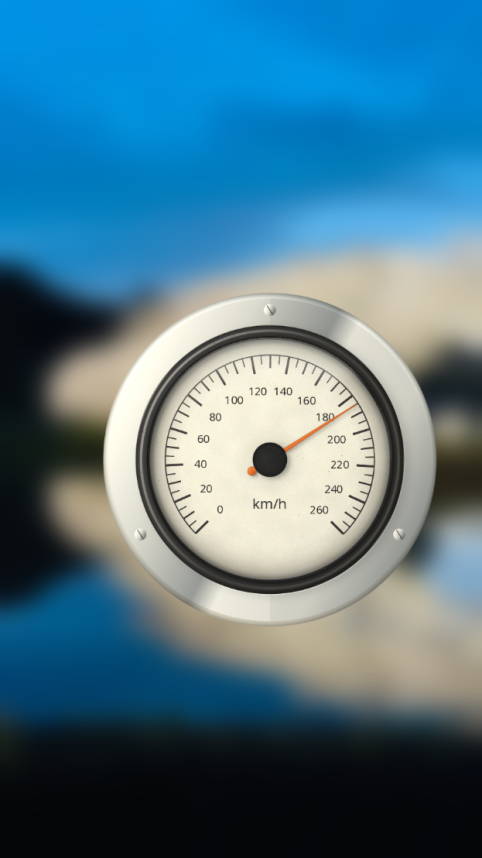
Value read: 185km/h
